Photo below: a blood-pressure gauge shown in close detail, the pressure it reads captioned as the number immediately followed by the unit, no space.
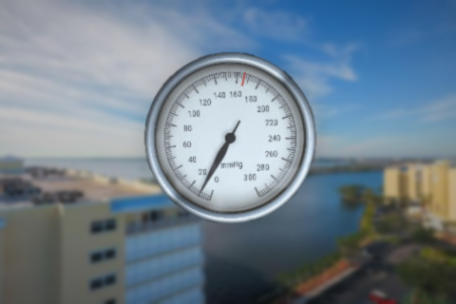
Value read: 10mmHg
